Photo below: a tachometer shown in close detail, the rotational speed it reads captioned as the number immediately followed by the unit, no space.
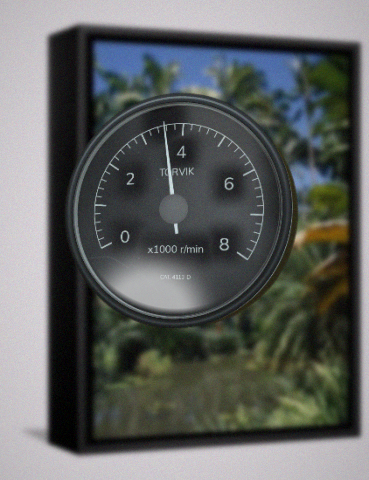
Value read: 3600rpm
